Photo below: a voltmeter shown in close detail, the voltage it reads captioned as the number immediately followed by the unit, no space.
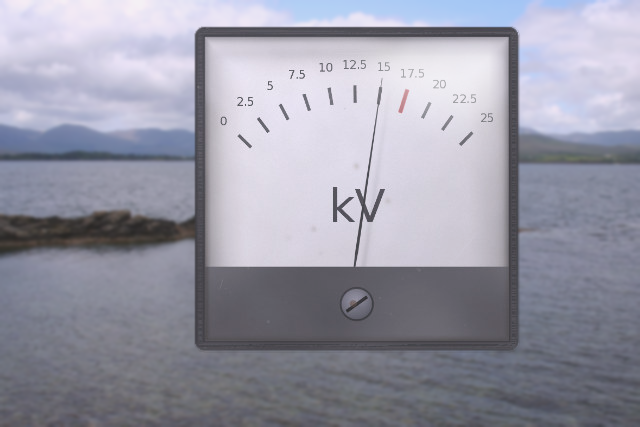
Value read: 15kV
